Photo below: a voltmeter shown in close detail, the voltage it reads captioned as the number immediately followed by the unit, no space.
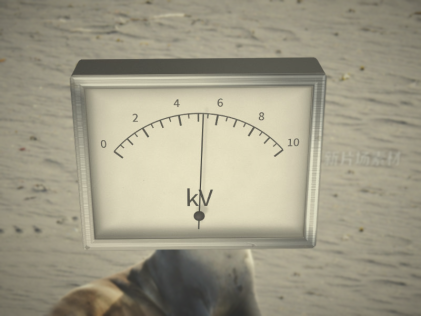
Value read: 5.25kV
